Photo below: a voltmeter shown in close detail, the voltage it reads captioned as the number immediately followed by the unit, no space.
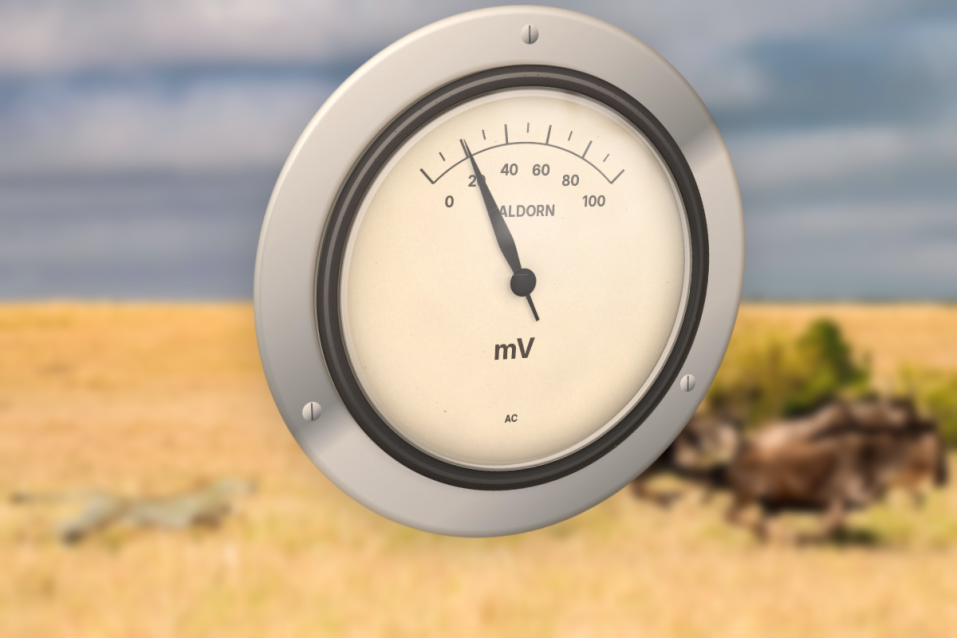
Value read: 20mV
